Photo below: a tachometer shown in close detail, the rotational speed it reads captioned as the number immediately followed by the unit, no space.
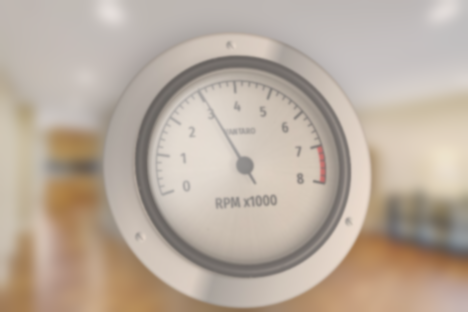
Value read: 3000rpm
